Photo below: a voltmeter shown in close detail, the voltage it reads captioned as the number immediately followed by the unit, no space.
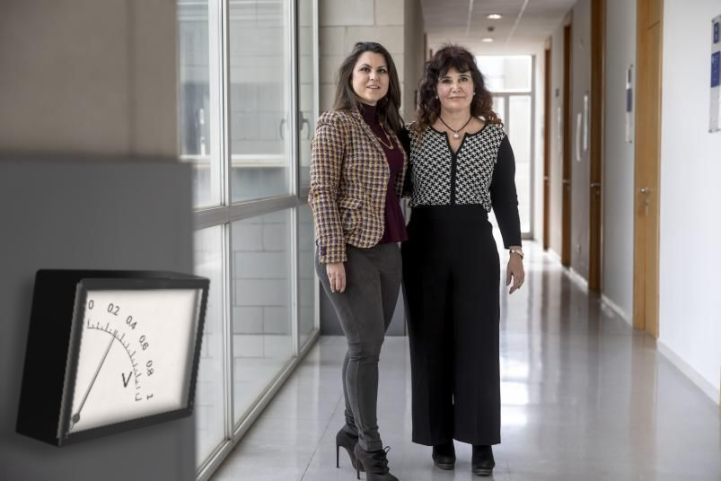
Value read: 0.3V
